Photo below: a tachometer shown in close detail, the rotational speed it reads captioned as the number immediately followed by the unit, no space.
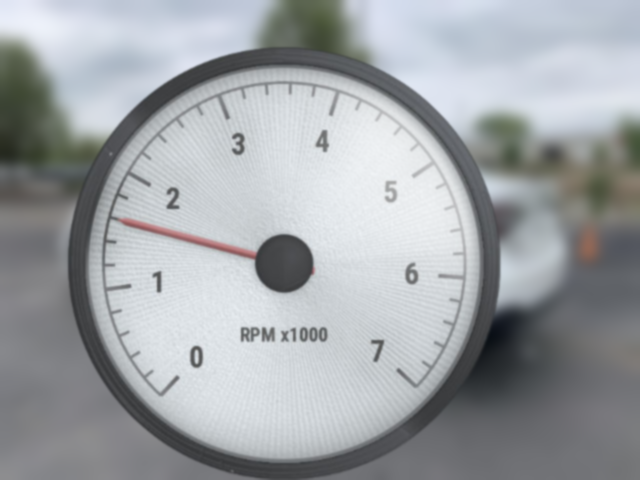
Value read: 1600rpm
